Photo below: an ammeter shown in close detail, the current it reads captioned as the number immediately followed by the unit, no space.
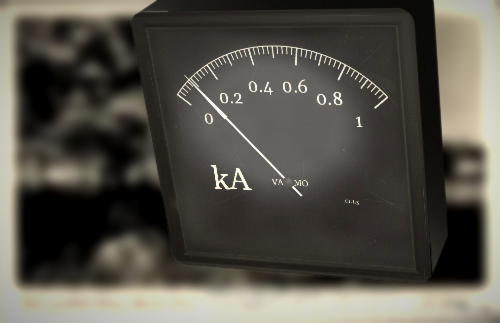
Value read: 0.1kA
